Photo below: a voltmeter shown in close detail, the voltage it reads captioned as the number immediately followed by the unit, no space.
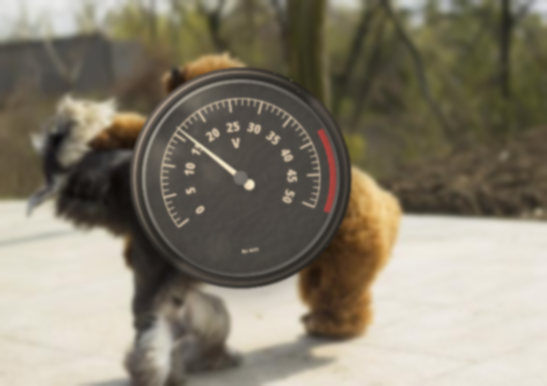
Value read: 16V
